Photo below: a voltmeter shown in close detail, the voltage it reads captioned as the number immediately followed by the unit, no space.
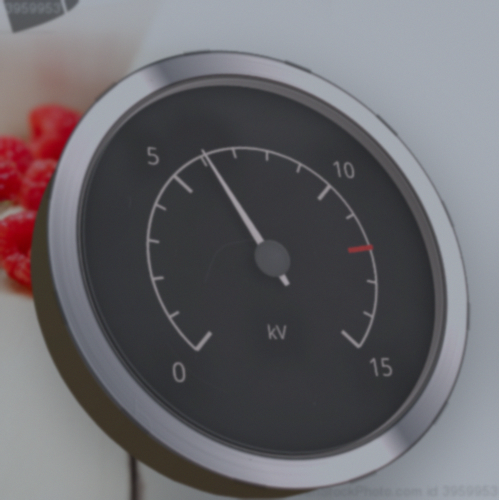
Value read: 6kV
